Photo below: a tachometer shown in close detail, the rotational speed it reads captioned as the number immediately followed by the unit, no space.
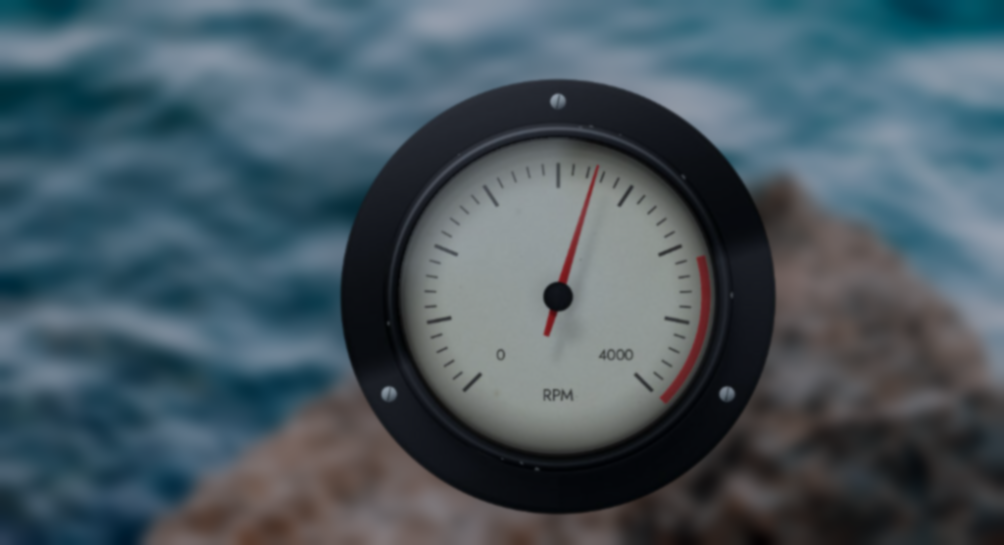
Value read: 2250rpm
